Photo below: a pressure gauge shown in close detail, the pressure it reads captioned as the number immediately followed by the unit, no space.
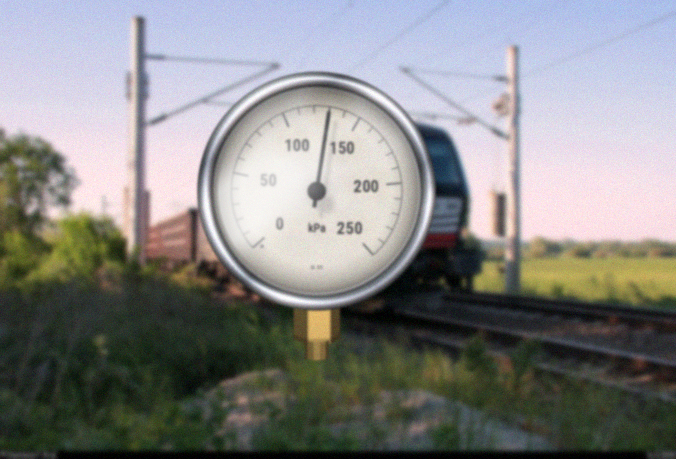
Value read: 130kPa
